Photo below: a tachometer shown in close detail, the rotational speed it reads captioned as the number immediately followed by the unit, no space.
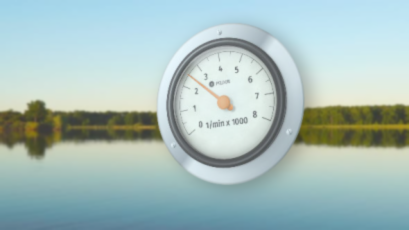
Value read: 2500rpm
